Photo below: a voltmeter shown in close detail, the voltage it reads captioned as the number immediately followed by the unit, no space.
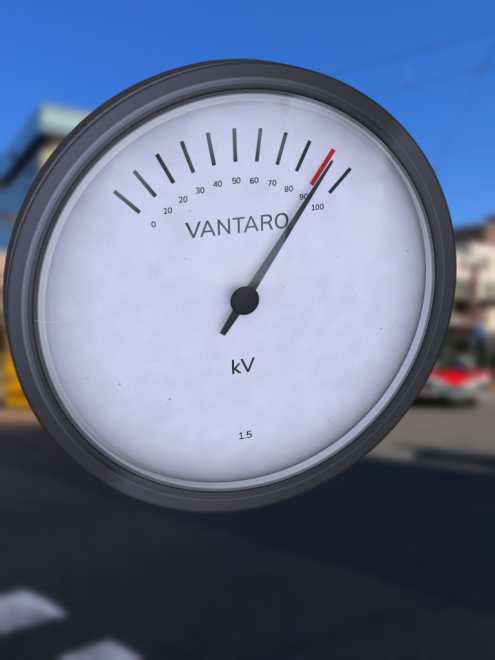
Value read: 90kV
